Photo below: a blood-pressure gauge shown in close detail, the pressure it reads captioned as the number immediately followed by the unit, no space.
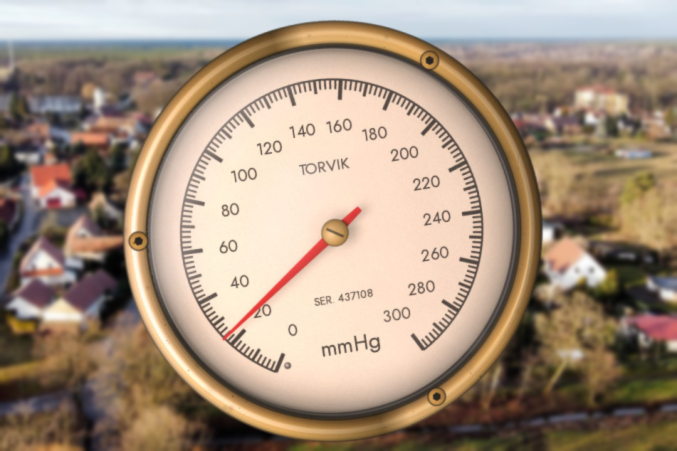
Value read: 24mmHg
